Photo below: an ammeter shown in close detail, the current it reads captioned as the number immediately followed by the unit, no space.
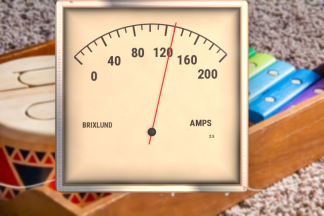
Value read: 130A
